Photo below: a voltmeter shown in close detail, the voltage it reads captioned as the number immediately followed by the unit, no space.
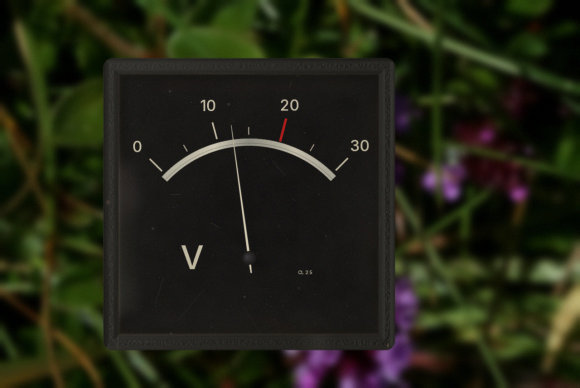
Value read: 12.5V
